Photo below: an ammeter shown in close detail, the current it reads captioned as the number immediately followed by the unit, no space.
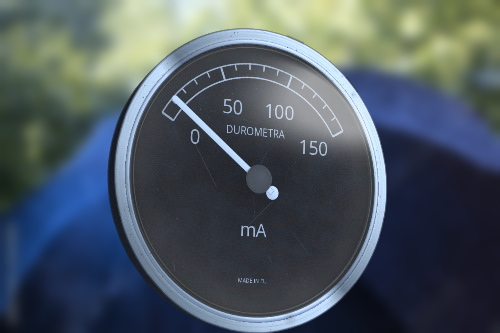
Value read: 10mA
